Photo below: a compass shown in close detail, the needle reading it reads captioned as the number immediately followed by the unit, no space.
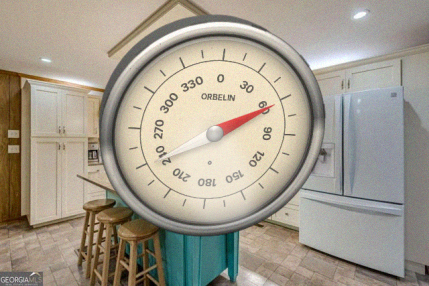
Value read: 60°
